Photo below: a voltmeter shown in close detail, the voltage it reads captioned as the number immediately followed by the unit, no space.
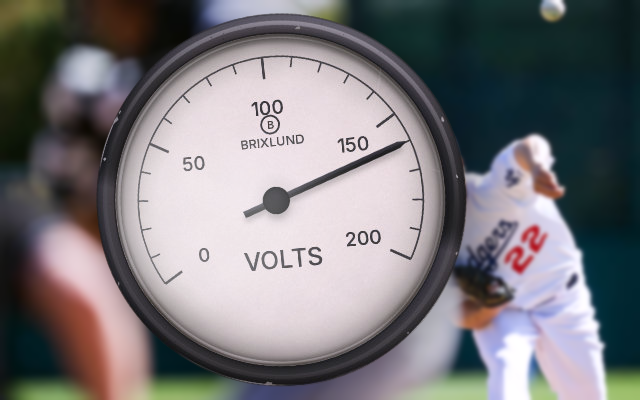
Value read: 160V
